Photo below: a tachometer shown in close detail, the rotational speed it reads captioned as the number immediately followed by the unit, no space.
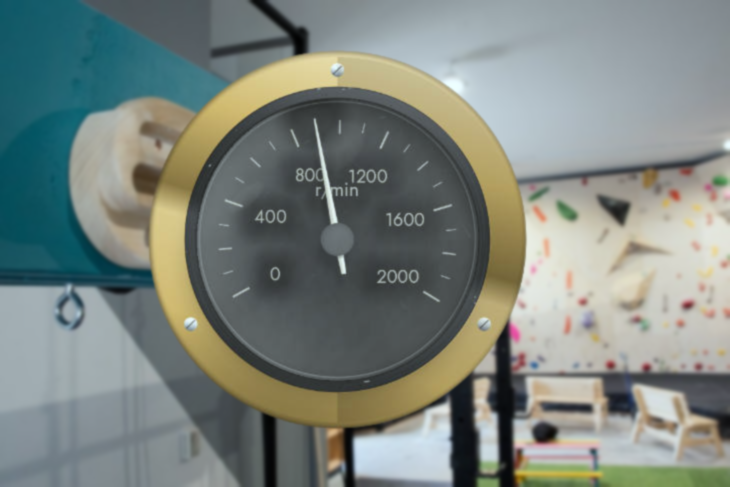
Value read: 900rpm
